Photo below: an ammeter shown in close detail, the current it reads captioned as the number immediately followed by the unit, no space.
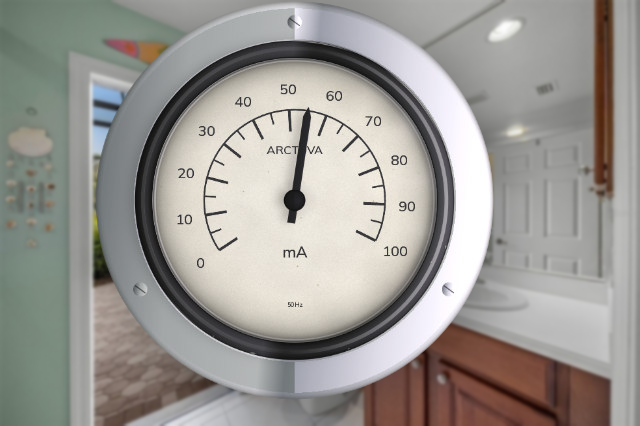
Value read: 55mA
